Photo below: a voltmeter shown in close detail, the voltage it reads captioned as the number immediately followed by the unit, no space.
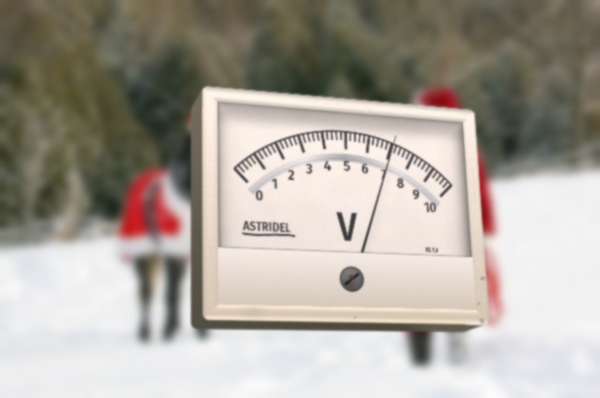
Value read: 7V
